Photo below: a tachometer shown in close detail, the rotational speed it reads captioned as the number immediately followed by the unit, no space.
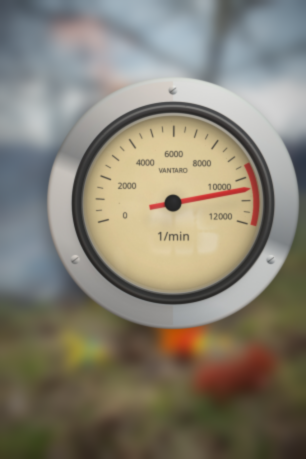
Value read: 10500rpm
